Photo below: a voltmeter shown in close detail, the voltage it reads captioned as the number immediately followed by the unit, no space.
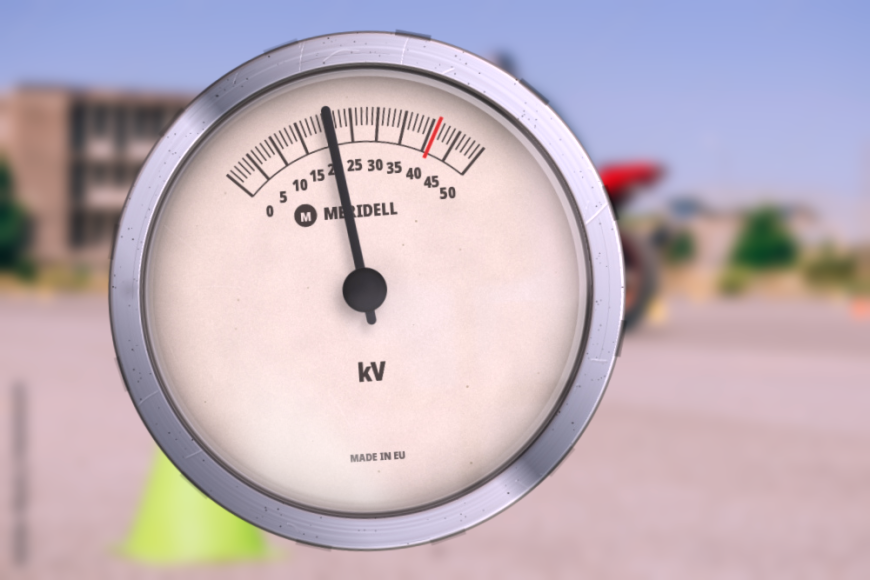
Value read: 21kV
